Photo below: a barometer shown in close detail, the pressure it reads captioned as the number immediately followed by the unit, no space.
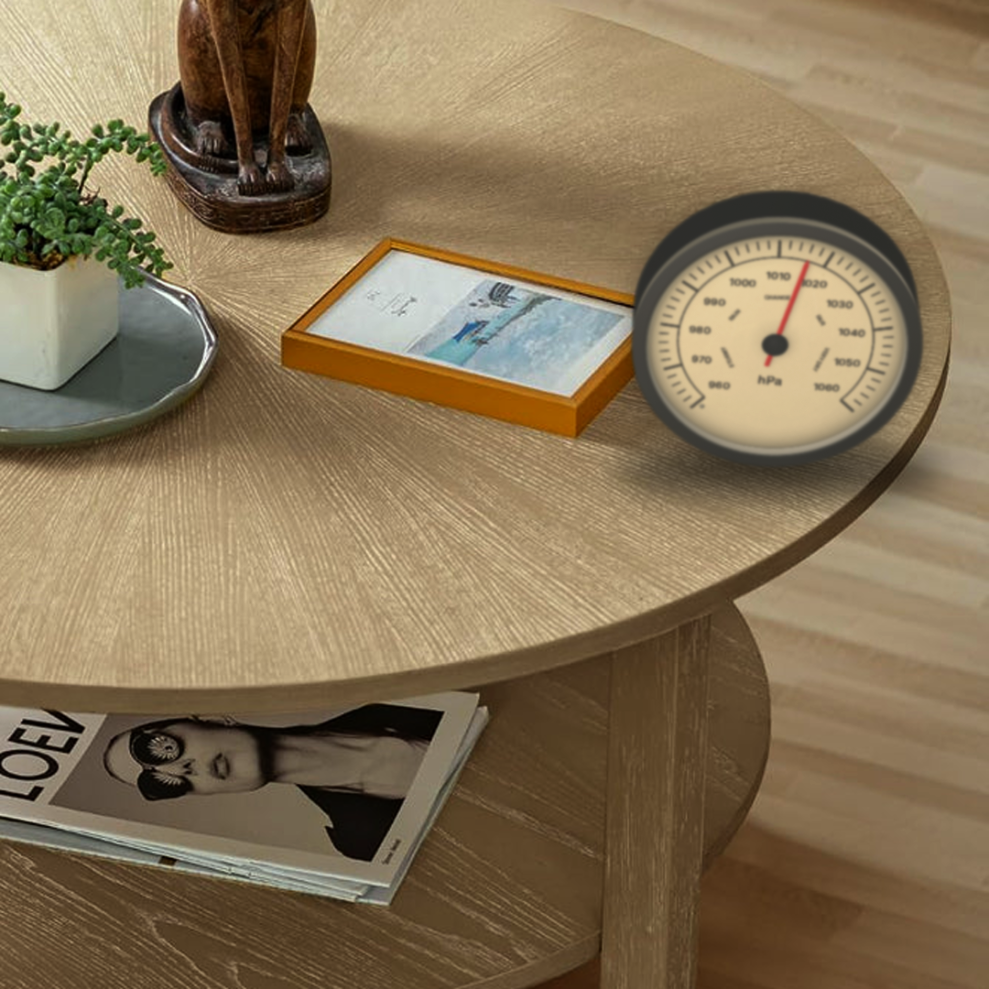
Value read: 1016hPa
